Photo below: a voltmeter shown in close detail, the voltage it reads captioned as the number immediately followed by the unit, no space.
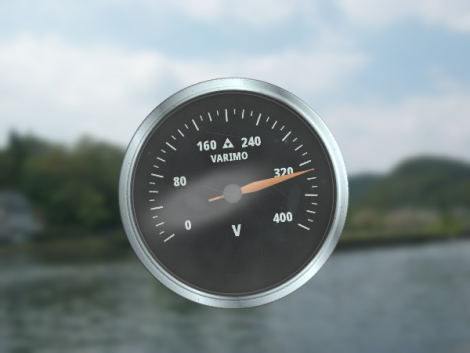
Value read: 330V
